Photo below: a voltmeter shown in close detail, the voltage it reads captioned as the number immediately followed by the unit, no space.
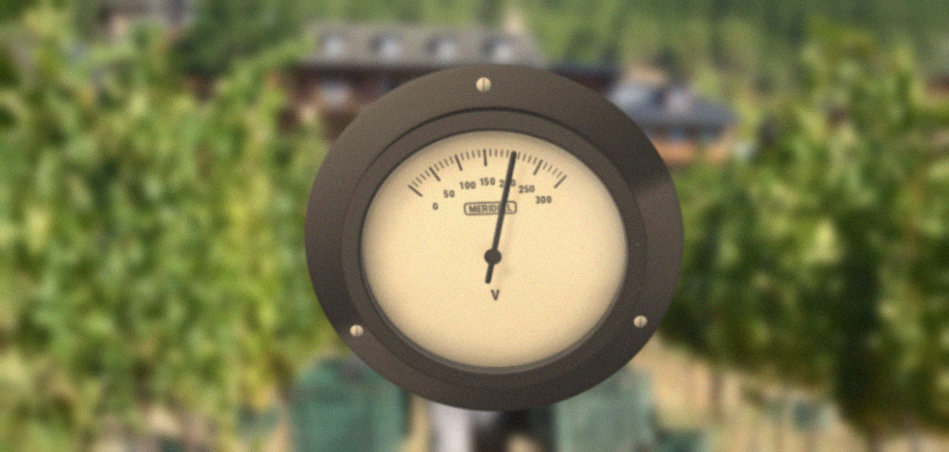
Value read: 200V
